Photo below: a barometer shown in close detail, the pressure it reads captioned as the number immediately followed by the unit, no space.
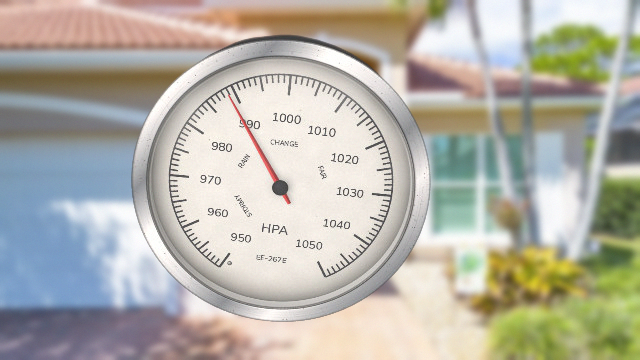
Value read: 989hPa
